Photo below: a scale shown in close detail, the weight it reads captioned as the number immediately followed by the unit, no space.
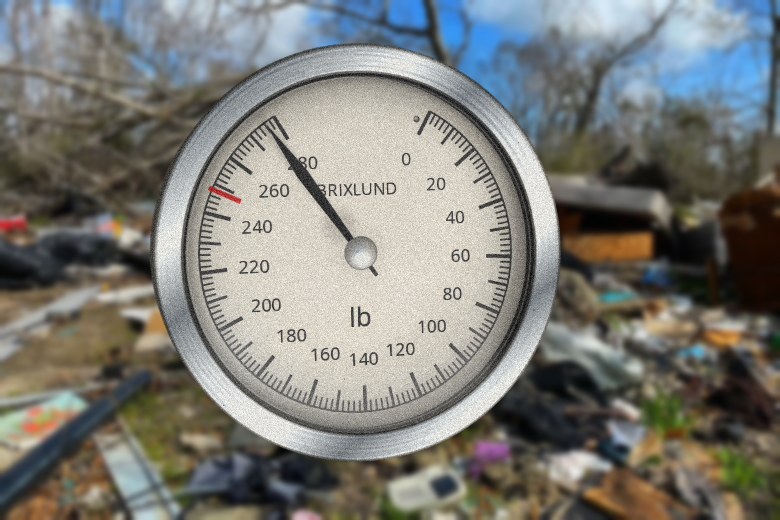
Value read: 276lb
